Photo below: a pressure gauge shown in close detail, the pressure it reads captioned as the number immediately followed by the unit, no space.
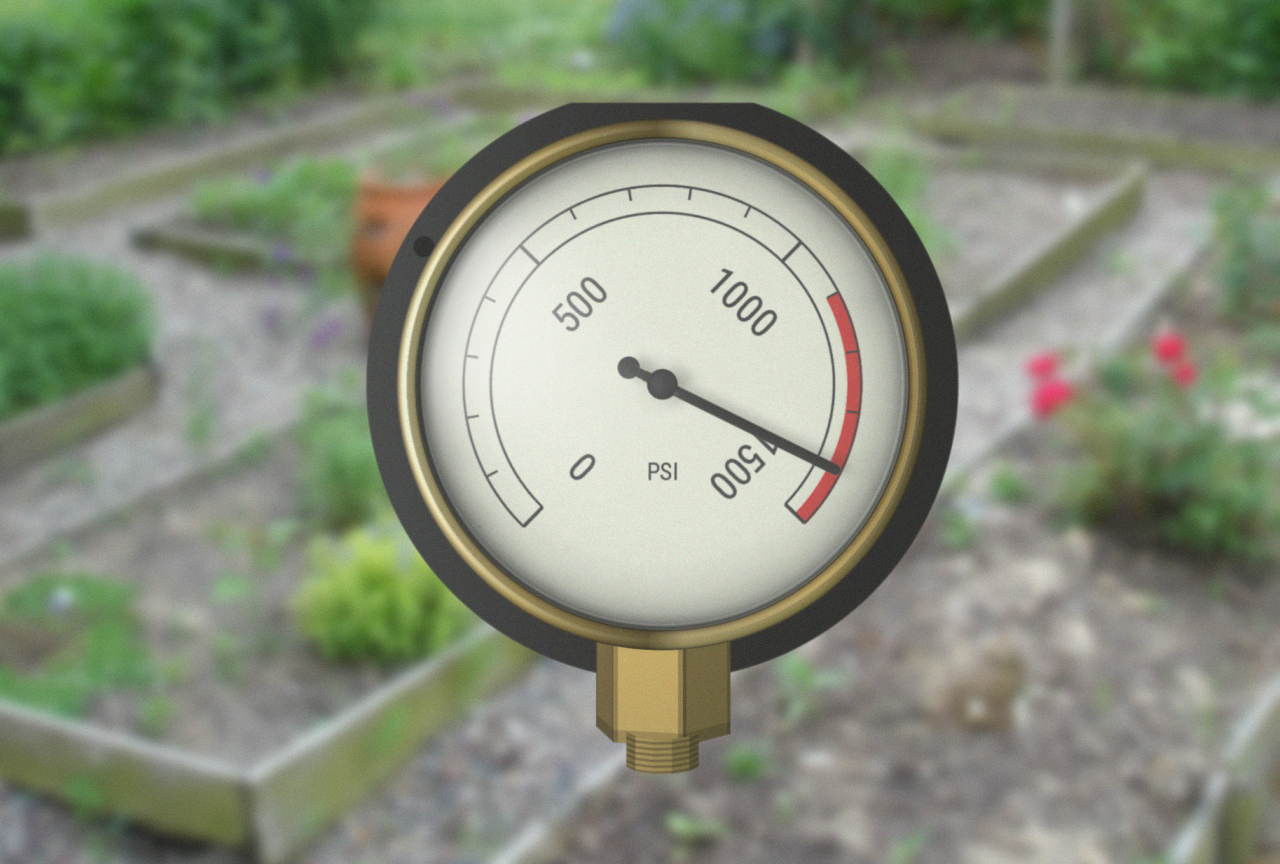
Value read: 1400psi
